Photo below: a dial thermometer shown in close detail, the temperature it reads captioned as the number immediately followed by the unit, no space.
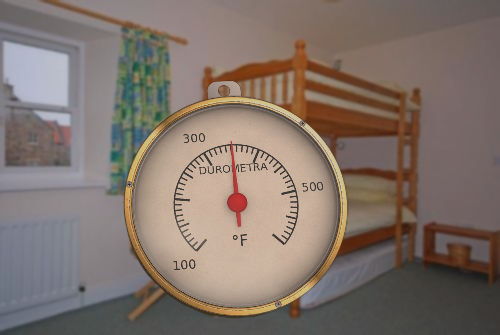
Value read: 350°F
